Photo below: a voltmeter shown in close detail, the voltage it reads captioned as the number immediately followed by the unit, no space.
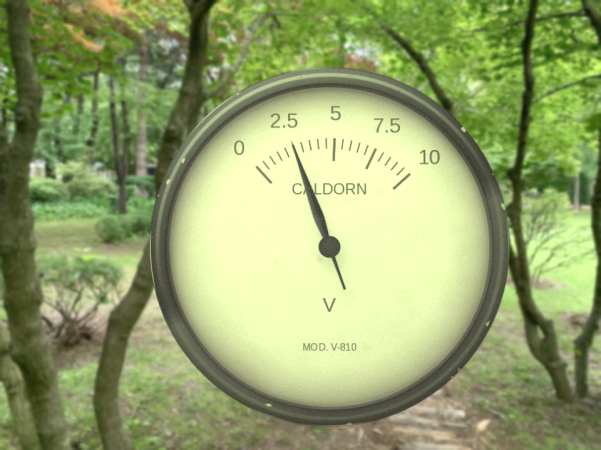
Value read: 2.5V
